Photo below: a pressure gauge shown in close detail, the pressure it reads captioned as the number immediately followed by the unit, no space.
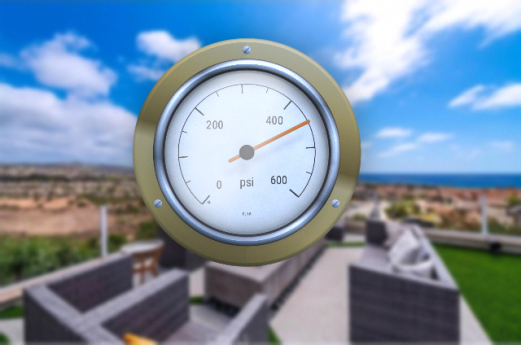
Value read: 450psi
